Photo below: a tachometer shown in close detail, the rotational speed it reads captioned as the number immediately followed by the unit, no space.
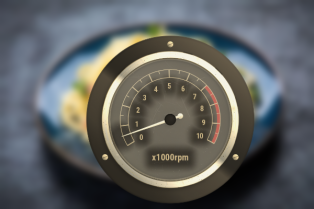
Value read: 500rpm
